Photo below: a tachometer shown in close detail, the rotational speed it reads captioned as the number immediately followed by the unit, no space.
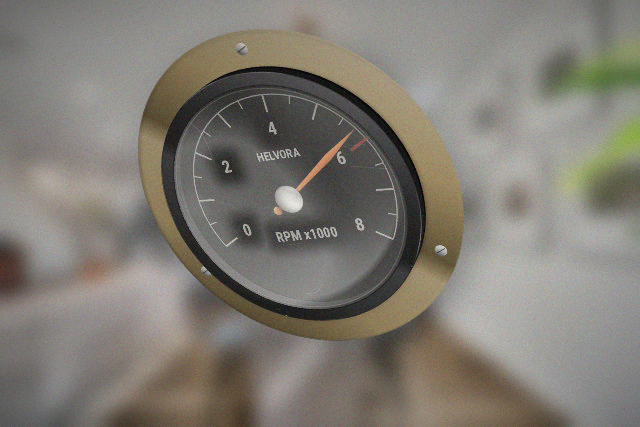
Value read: 5750rpm
